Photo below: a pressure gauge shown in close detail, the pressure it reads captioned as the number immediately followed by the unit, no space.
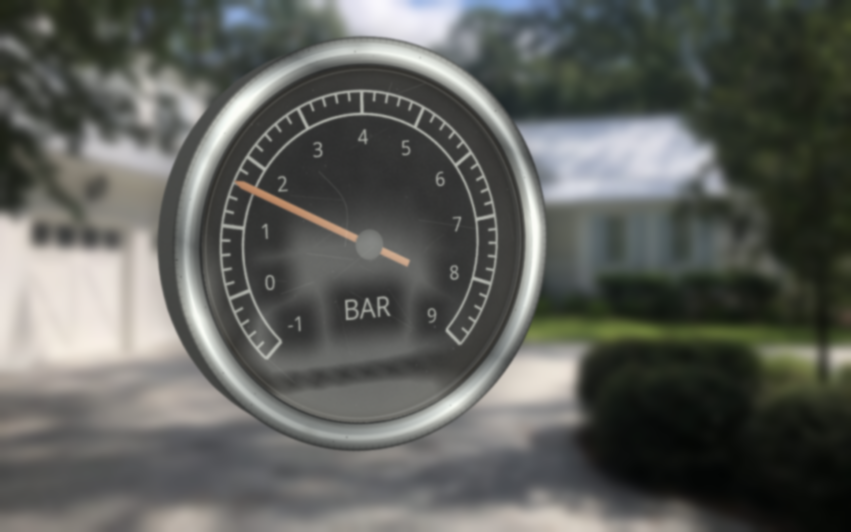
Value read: 1.6bar
